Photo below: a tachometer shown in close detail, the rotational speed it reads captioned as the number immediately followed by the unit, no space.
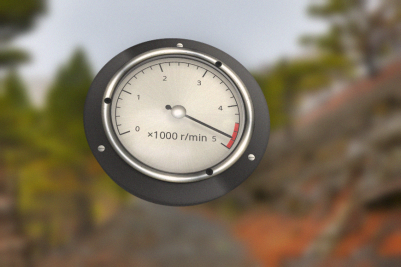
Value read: 4800rpm
